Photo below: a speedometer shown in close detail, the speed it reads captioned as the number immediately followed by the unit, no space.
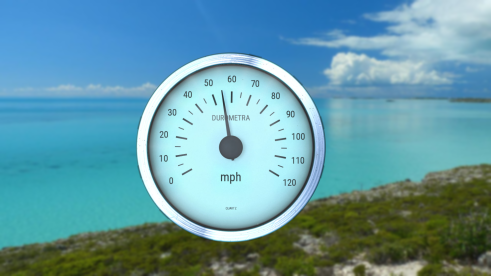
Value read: 55mph
